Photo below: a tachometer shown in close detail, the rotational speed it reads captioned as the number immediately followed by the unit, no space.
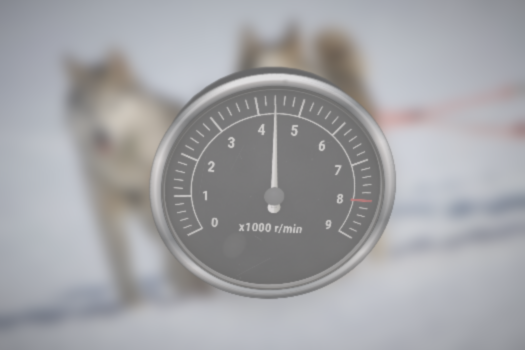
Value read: 4400rpm
